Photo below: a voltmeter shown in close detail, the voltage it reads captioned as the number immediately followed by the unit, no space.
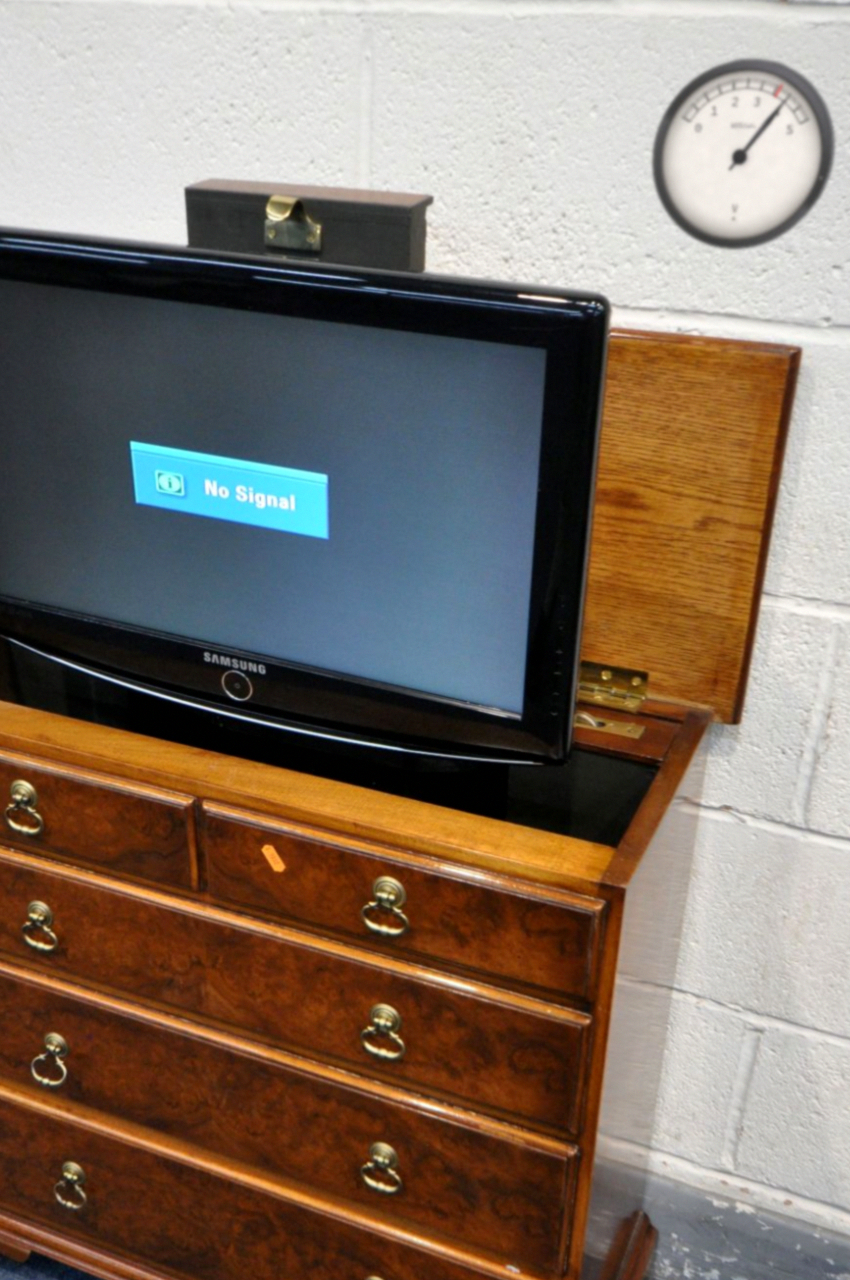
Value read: 4V
